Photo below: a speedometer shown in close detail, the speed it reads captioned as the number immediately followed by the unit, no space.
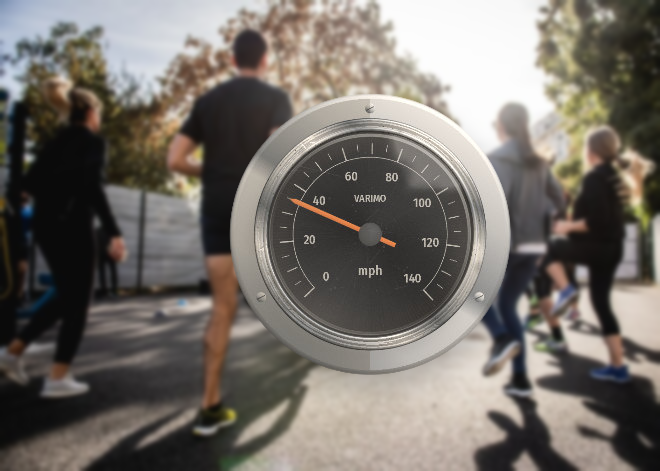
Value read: 35mph
